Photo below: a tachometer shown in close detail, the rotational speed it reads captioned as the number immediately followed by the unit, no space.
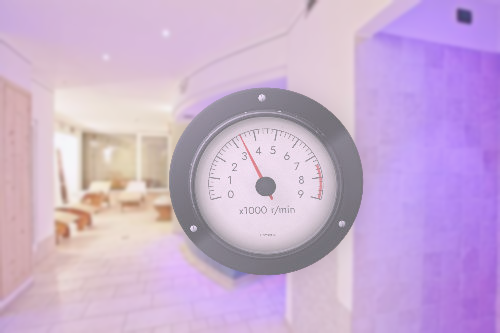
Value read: 3400rpm
